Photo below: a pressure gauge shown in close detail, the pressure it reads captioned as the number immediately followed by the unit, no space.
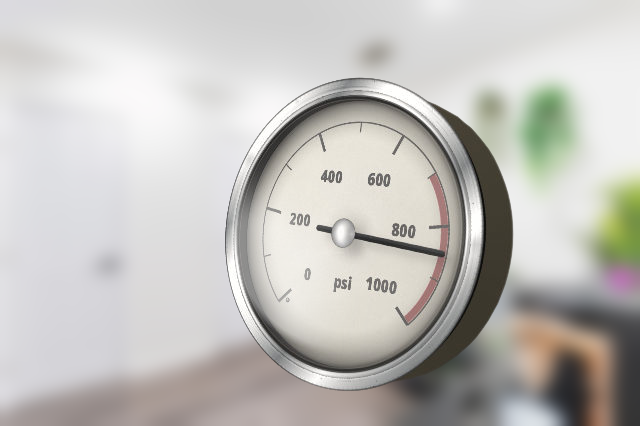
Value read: 850psi
